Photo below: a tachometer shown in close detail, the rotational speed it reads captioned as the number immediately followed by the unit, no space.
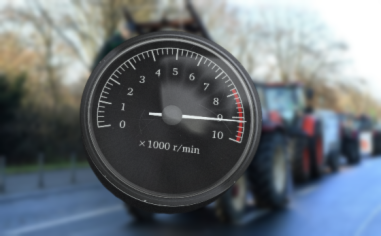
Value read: 9200rpm
